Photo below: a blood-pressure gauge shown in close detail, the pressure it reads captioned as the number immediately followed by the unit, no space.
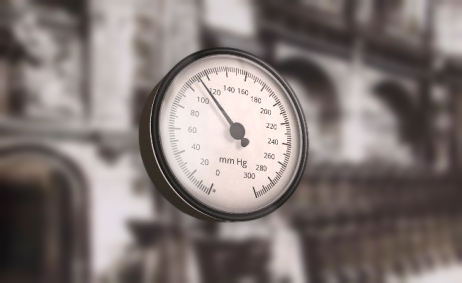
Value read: 110mmHg
